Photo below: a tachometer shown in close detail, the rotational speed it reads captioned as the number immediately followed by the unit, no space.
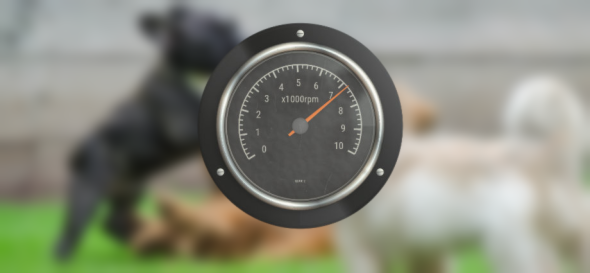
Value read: 7200rpm
